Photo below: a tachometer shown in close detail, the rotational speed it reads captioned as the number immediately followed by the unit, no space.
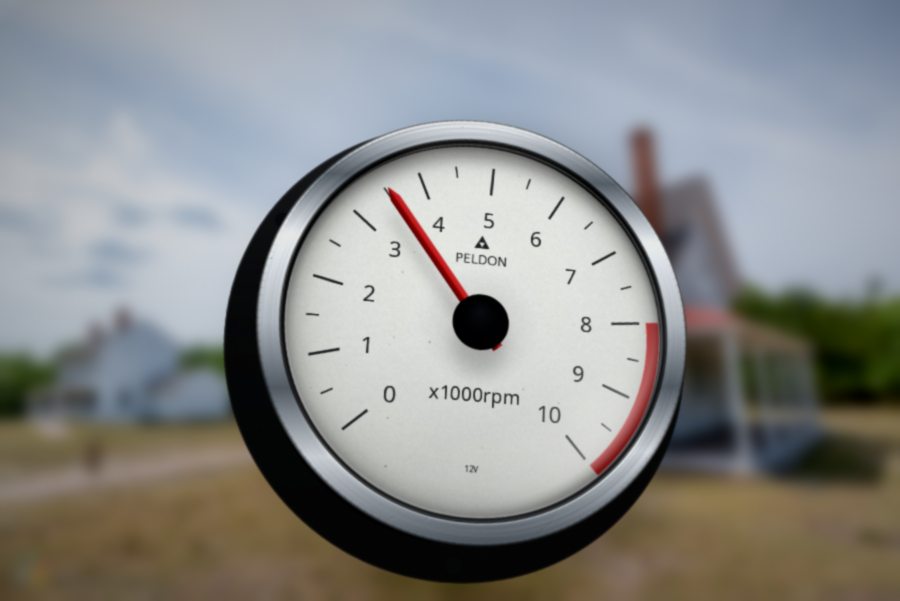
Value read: 3500rpm
